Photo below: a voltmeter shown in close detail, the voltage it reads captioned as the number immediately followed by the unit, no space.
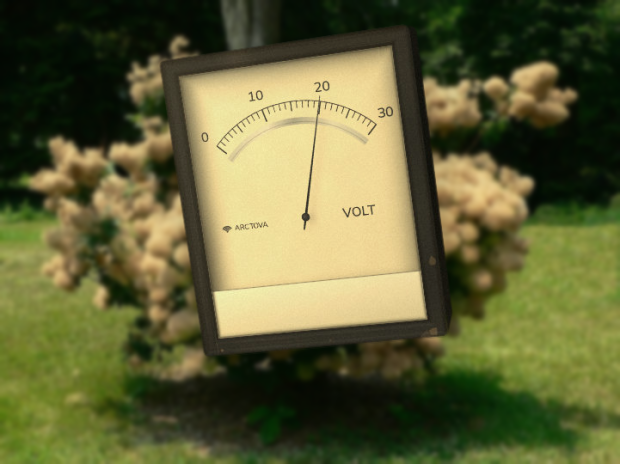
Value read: 20V
